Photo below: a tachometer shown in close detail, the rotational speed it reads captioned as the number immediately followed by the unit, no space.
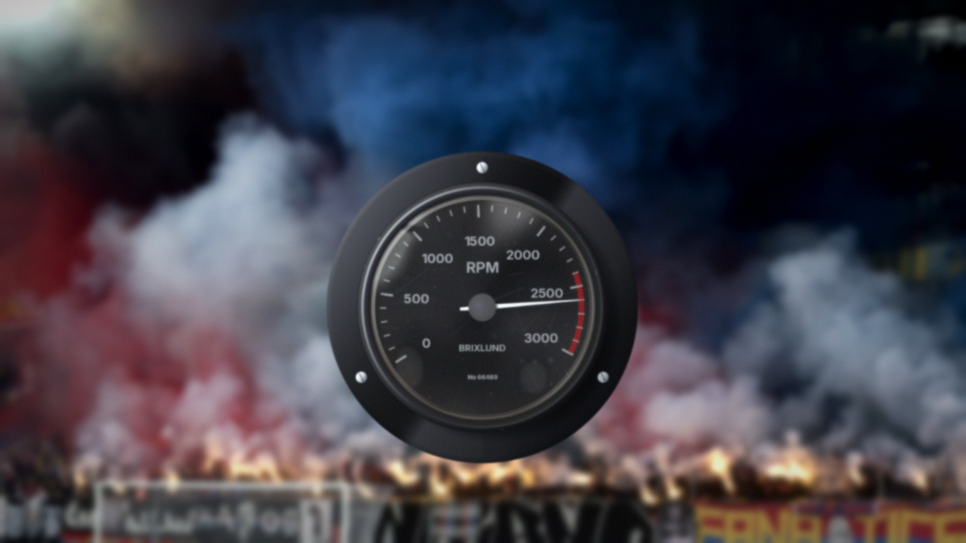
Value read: 2600rpm
